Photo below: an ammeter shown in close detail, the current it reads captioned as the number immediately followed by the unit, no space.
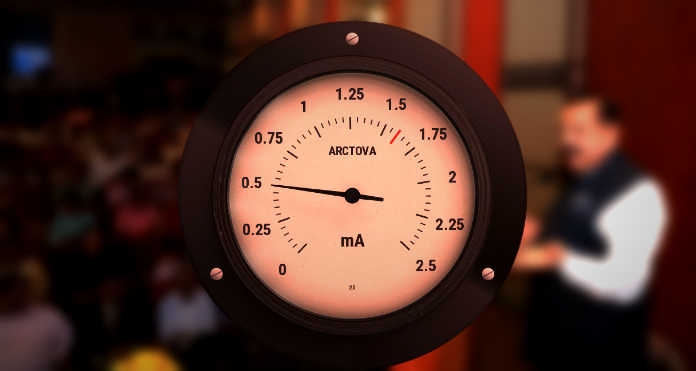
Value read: 0.5mA
